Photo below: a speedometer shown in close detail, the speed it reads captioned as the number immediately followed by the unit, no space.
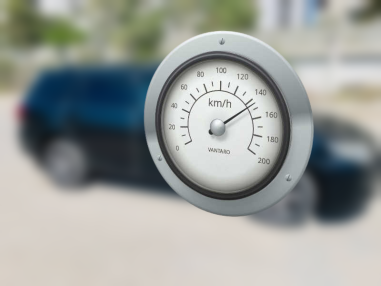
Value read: 145km/h
